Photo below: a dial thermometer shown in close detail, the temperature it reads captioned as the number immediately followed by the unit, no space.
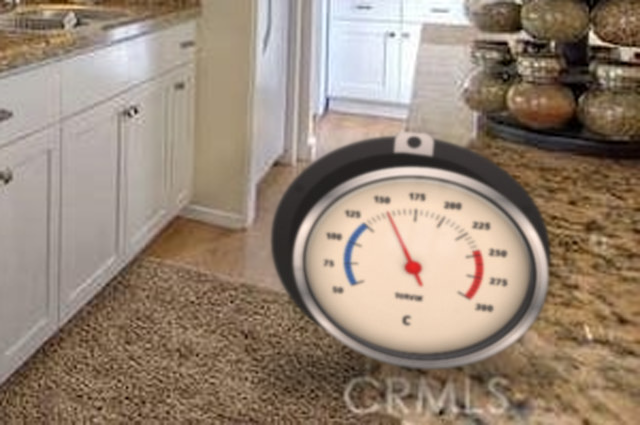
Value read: 150°C
